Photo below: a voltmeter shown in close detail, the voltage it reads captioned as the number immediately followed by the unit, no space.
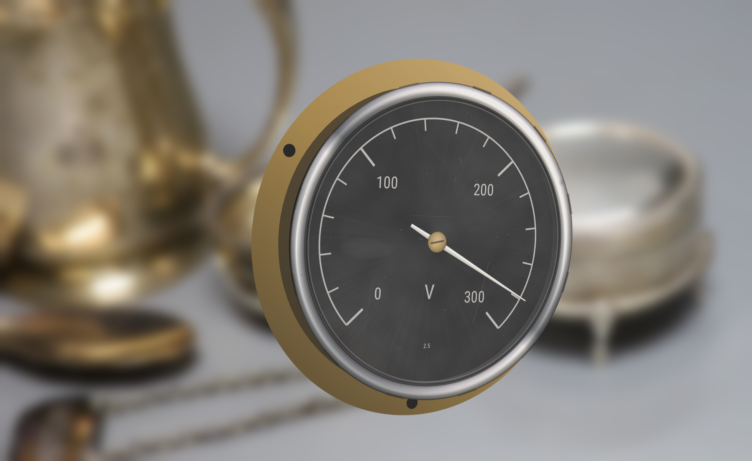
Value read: 280V
